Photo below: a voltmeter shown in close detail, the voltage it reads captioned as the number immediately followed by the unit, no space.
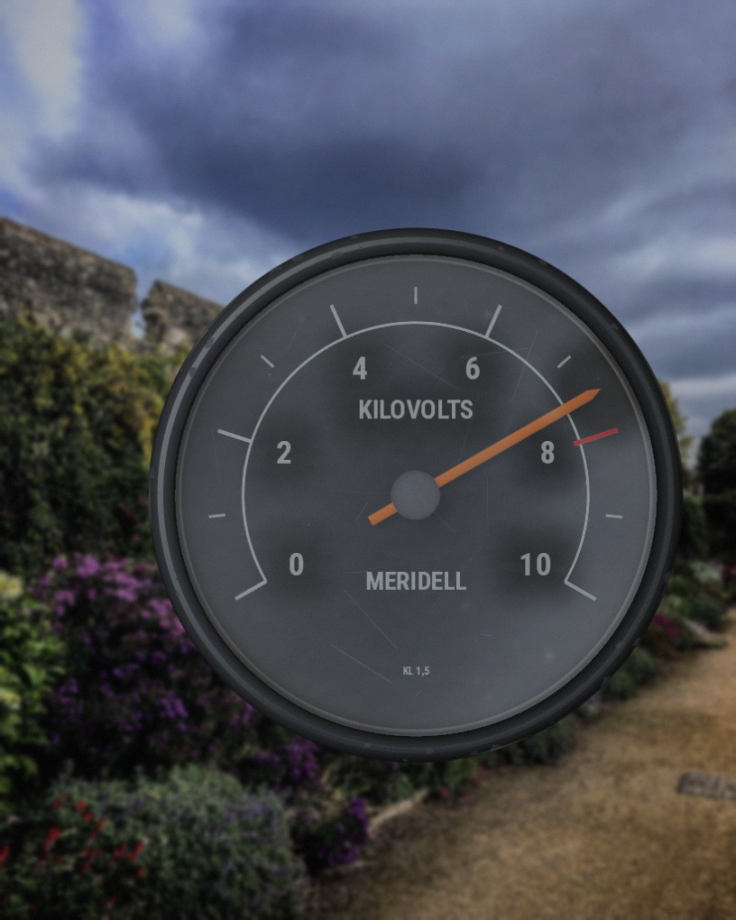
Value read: 7.5kV
